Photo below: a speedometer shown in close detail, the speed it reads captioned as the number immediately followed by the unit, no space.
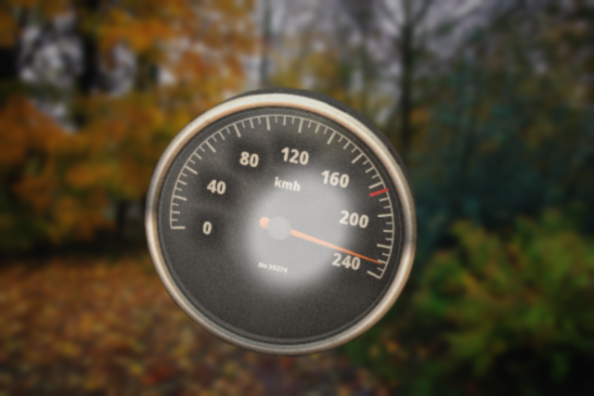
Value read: 230km/h
